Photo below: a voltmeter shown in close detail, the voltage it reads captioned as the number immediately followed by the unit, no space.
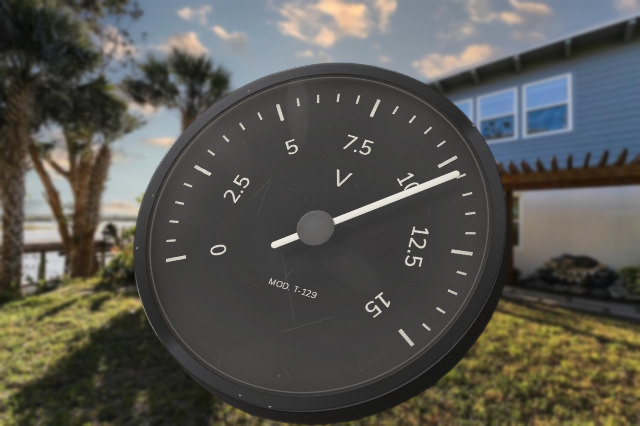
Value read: 10.5V
